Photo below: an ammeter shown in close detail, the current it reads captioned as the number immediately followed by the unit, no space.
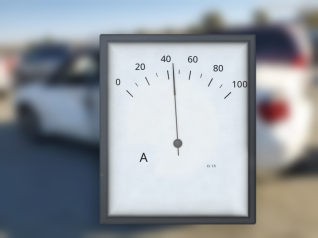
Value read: 45A
